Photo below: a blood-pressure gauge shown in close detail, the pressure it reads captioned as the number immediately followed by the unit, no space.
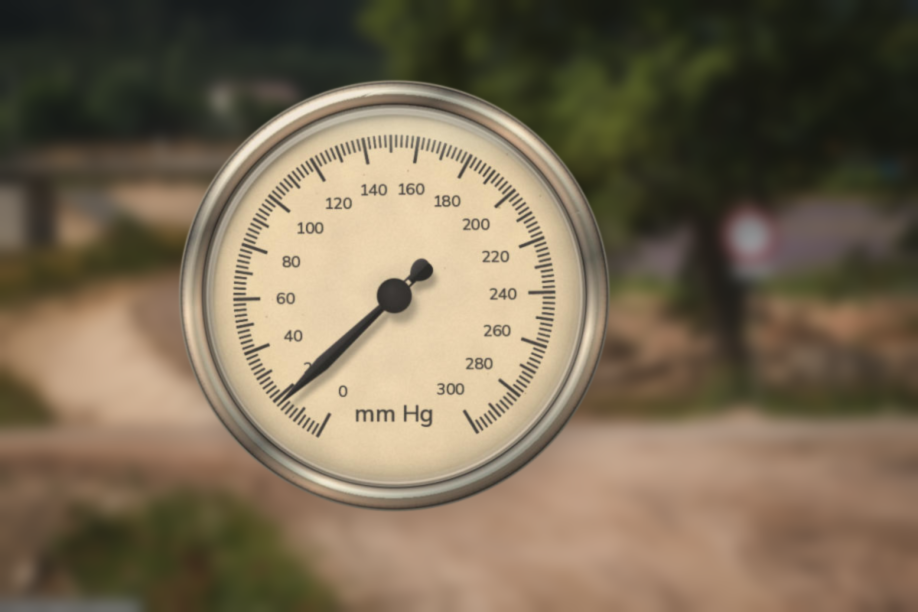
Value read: 18mmHg
